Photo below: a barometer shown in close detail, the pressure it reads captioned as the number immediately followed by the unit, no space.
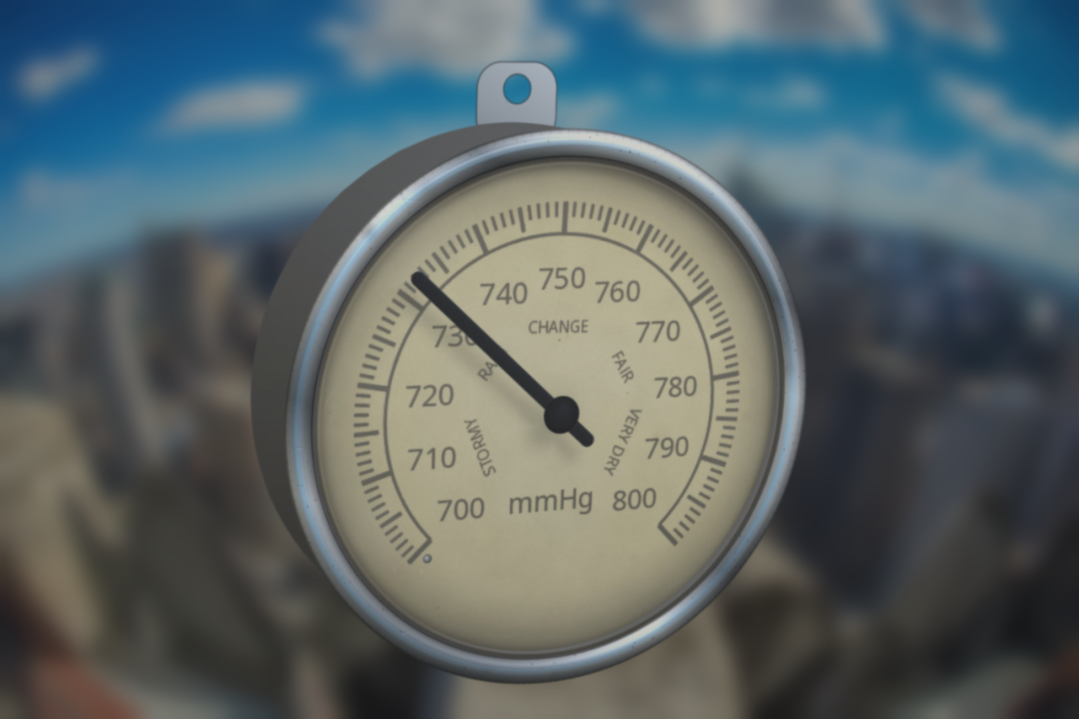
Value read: 732mmHg
